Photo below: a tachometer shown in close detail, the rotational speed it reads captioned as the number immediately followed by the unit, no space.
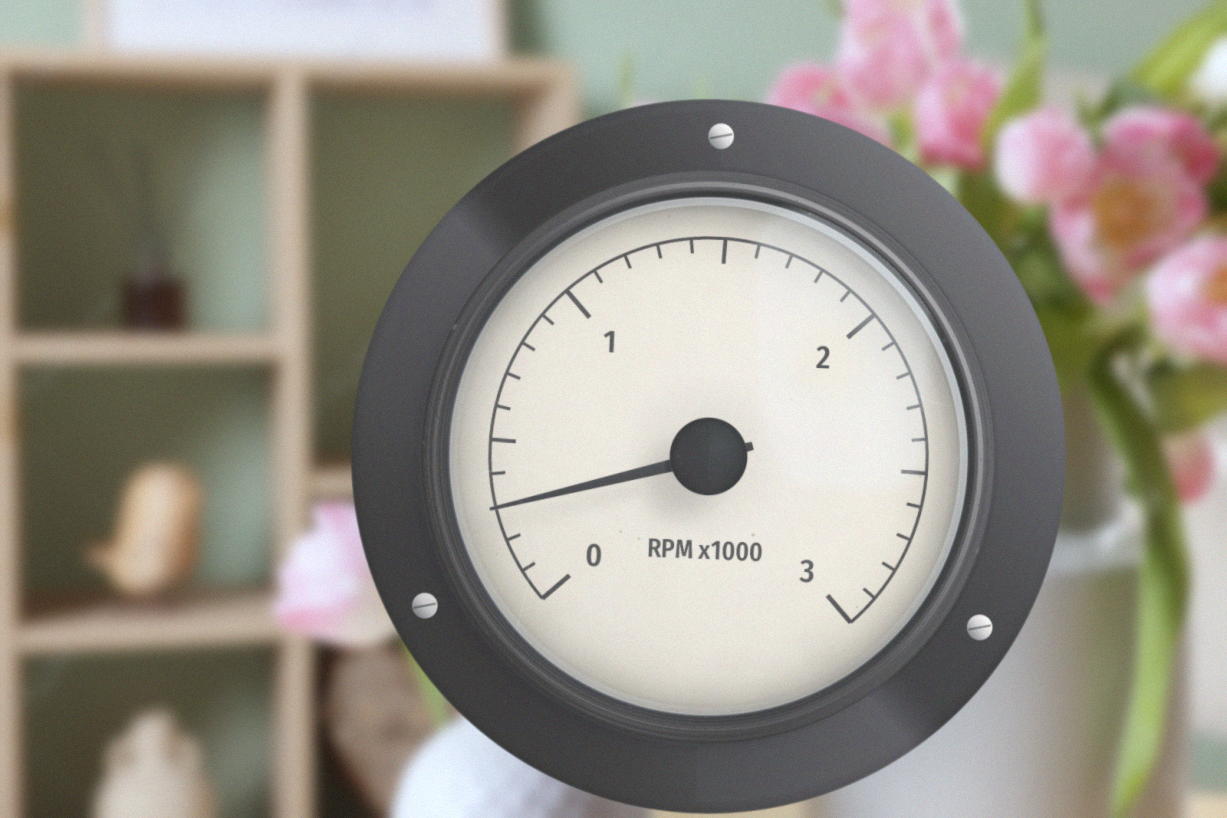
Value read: 300rpm
